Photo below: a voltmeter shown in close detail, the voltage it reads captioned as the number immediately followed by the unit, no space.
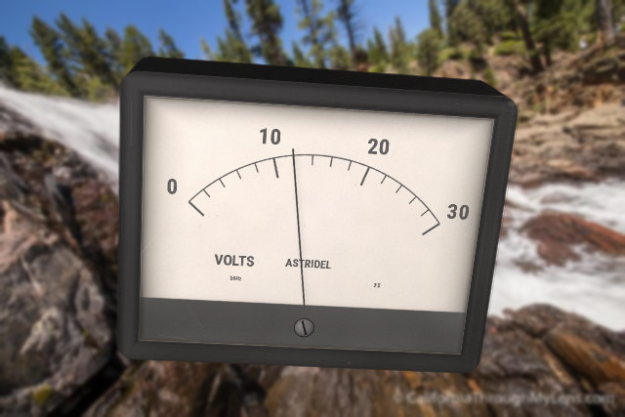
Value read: 12V
